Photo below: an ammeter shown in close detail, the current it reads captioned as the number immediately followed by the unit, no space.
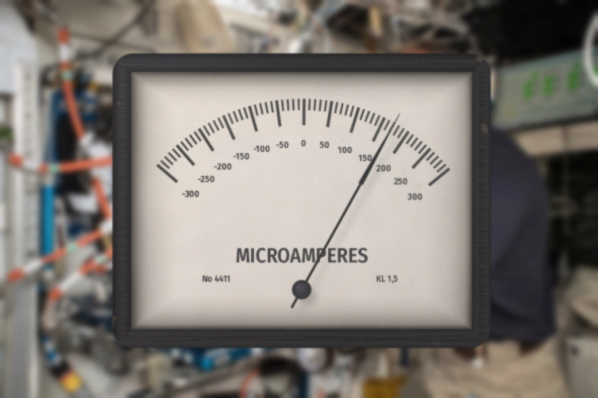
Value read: 170µA
